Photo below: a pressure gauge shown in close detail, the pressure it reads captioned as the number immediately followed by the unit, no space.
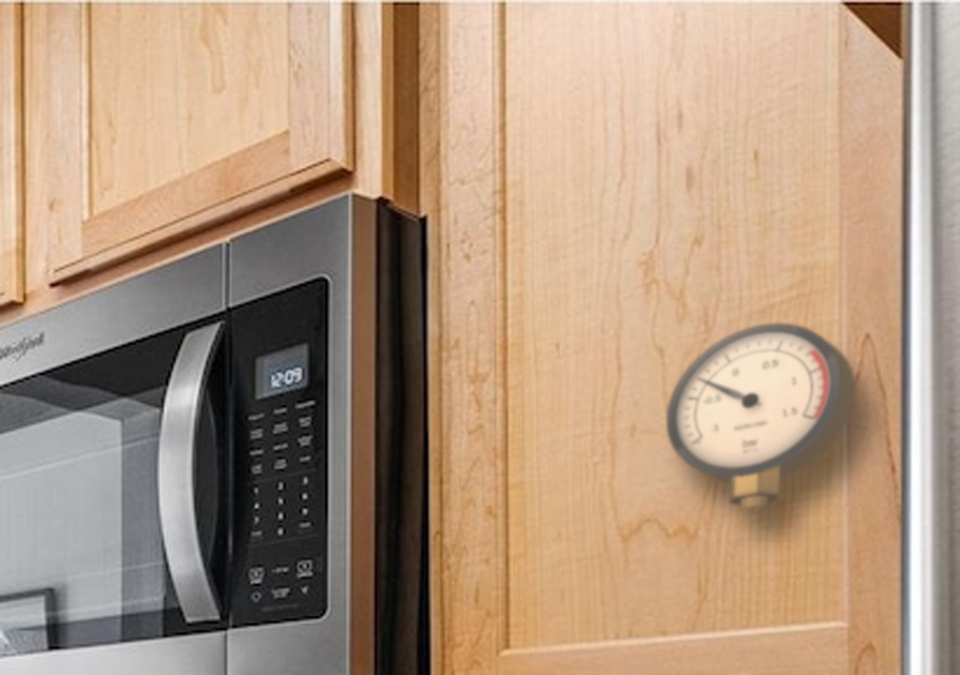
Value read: -0.3bar
